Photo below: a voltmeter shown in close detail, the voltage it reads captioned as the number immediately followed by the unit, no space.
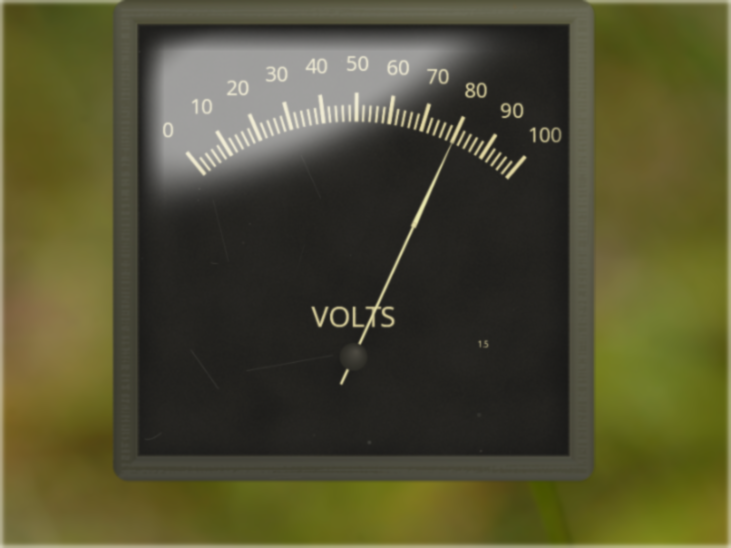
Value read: 80V
